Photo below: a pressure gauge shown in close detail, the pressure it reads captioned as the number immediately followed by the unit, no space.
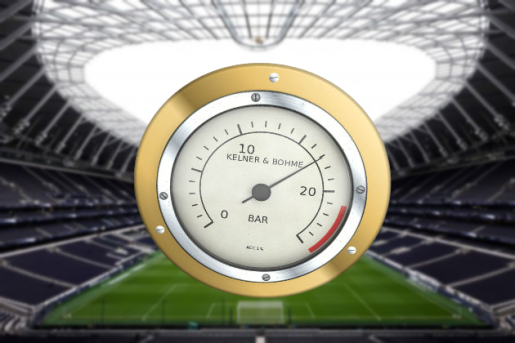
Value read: 17bar
